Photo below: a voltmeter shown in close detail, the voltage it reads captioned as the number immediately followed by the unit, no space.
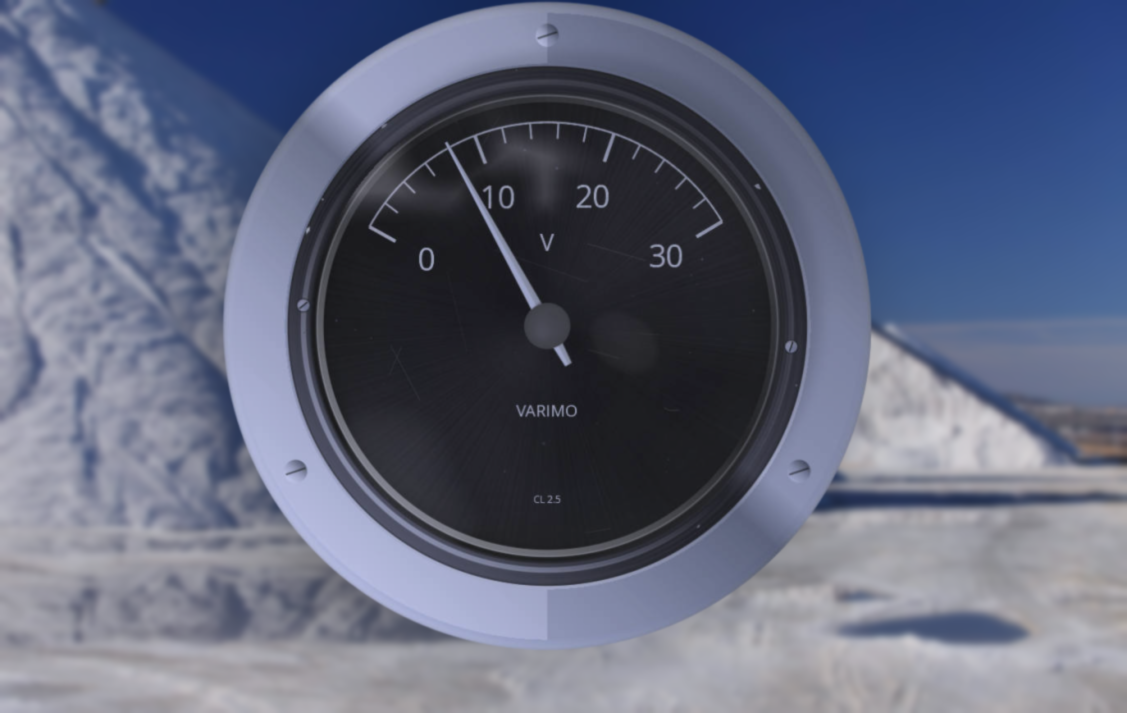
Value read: 8V
